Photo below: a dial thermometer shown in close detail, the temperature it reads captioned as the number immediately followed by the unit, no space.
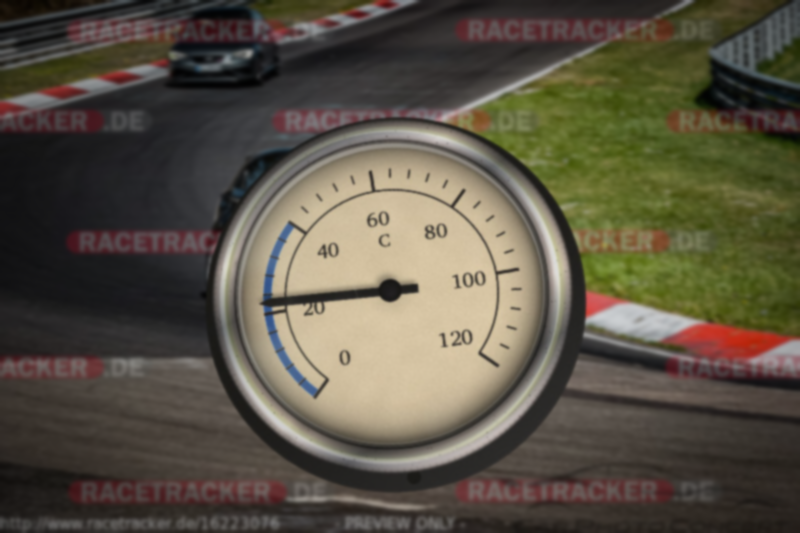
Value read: 22°C
